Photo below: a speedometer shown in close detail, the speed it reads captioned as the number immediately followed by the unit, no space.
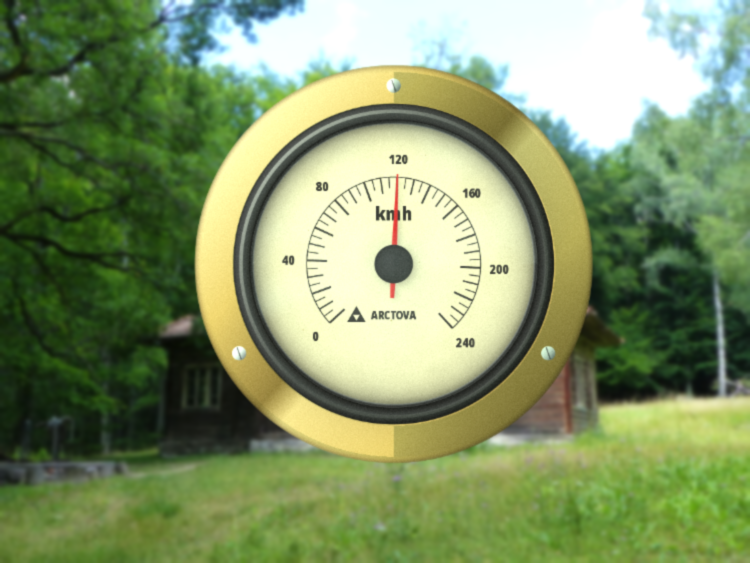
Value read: 120km/h
